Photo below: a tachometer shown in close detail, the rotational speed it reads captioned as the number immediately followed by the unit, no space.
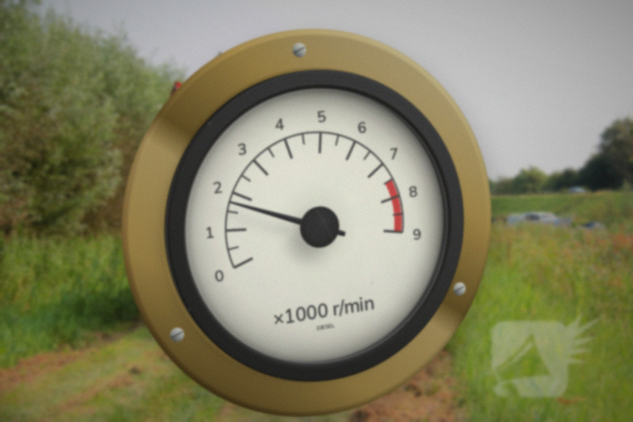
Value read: 1750rpm
